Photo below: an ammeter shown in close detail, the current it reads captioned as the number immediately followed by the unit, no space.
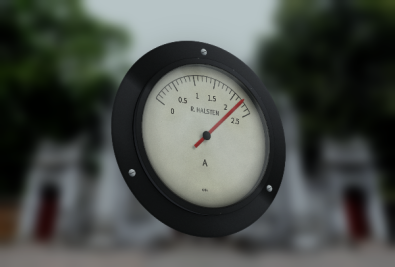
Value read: 2.2A
